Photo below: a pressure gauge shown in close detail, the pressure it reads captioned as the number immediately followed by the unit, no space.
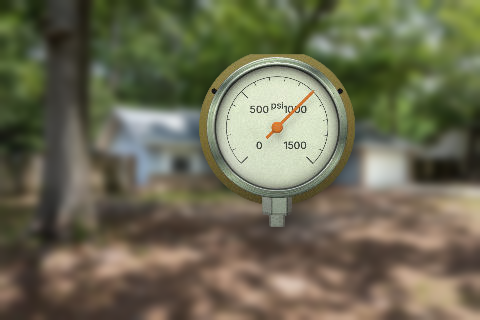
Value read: 1000psi
